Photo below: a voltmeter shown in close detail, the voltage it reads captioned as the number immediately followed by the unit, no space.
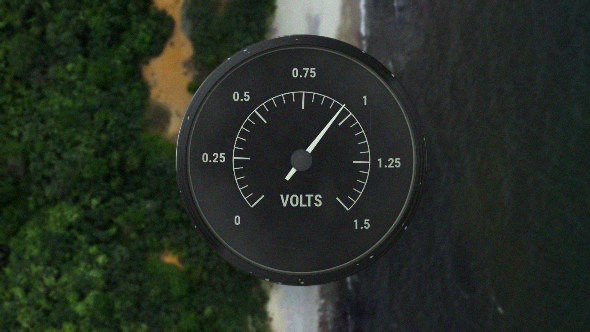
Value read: 0.95V
